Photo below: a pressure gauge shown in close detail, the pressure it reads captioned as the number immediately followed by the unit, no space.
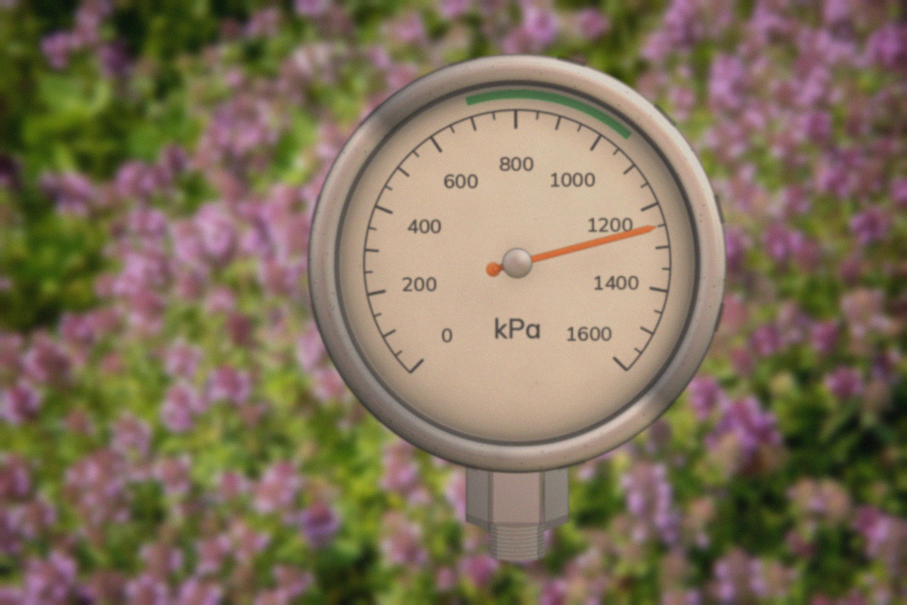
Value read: 1250kPa
